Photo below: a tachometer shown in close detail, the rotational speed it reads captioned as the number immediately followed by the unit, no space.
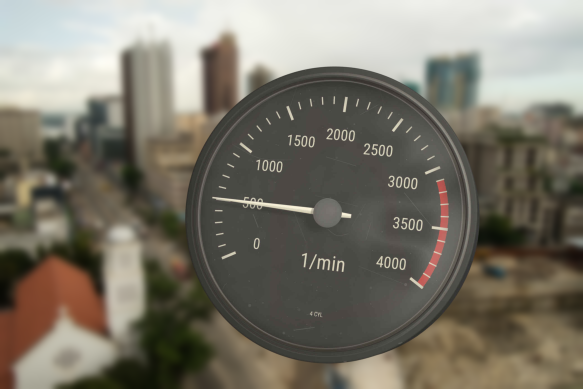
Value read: 500rpm
